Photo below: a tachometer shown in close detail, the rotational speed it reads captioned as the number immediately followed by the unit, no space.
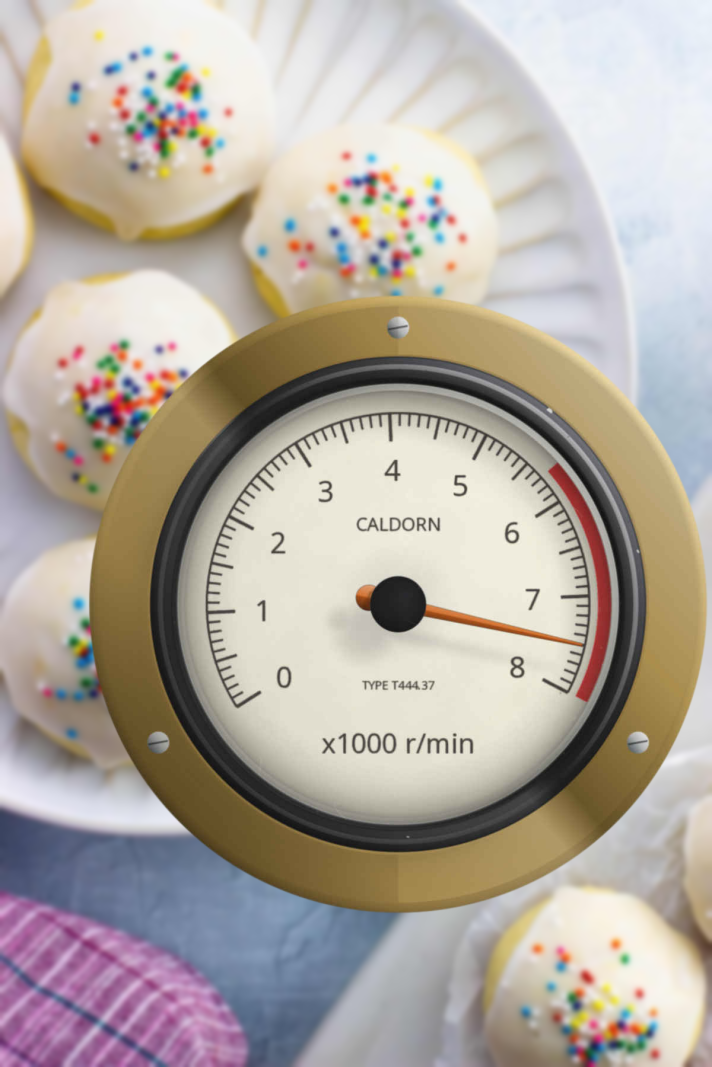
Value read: 7500rpm
